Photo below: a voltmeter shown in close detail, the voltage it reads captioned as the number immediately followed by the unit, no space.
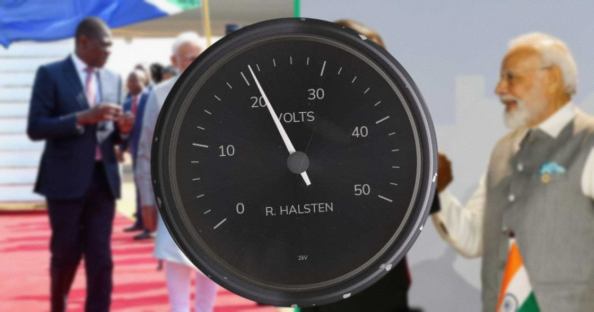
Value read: 21V
